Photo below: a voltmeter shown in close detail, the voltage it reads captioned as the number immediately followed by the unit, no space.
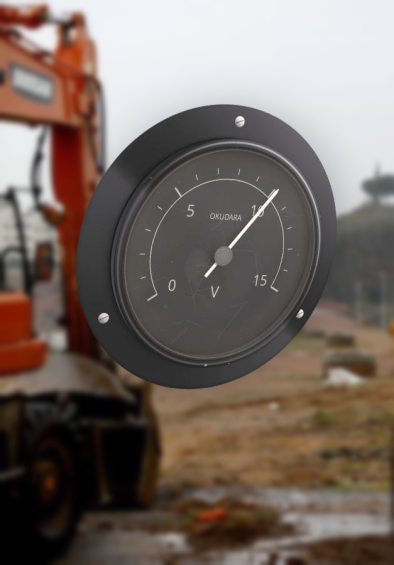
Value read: 10V
